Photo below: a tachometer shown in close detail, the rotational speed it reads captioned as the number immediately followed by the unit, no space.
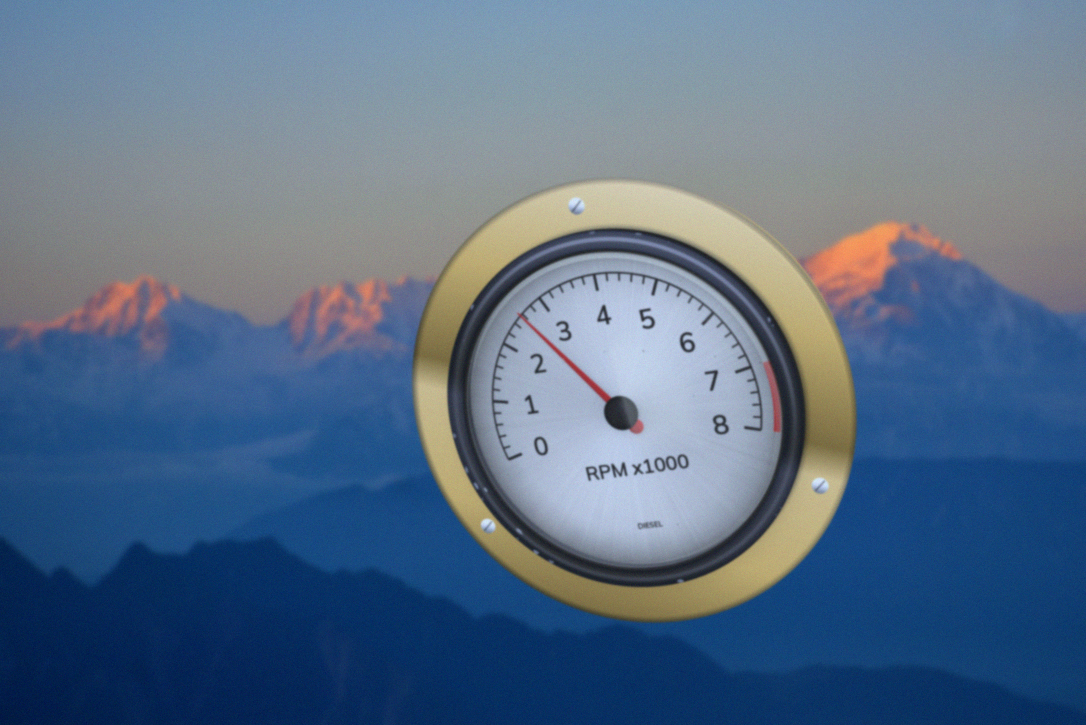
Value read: 2600rpm
